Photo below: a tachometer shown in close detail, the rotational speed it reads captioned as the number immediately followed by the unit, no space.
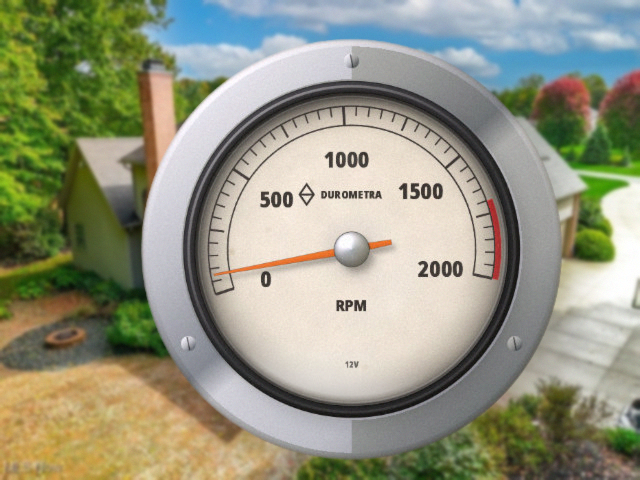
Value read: 75rpm
